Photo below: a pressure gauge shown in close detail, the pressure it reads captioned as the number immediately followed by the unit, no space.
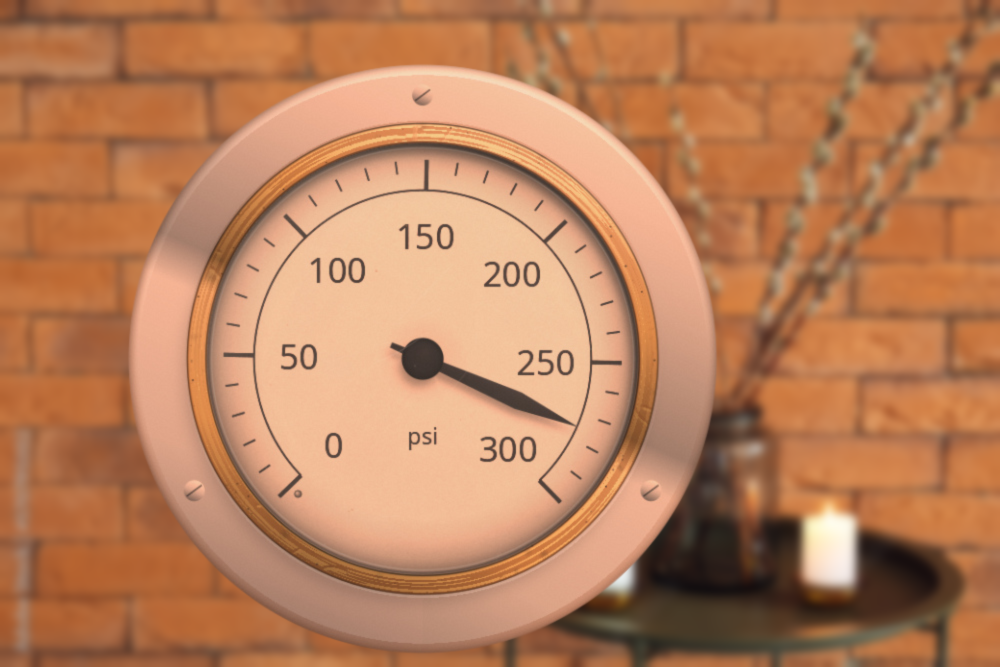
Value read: 275psi
